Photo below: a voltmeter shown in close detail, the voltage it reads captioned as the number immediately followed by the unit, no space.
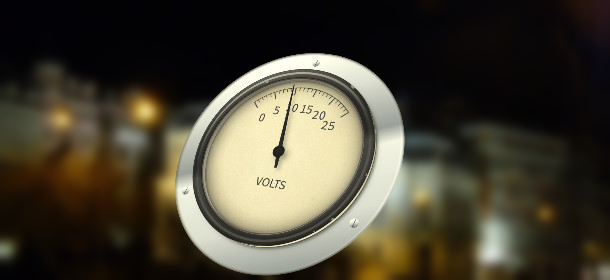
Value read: 10V
